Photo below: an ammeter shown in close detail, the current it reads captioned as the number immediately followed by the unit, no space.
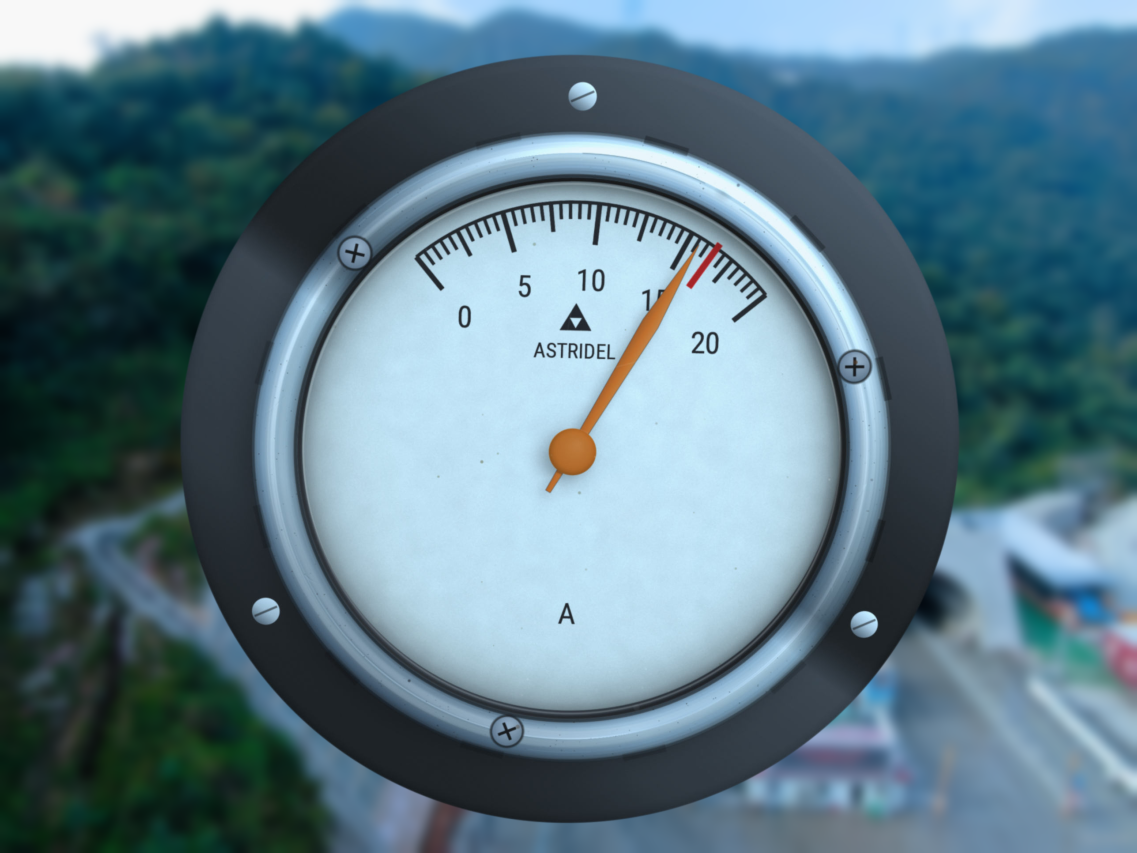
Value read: 15.5A
